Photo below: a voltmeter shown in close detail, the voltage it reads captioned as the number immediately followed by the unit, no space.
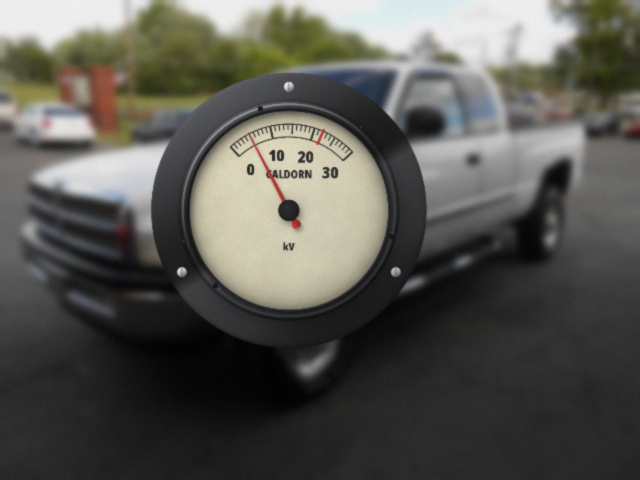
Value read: 5kV
